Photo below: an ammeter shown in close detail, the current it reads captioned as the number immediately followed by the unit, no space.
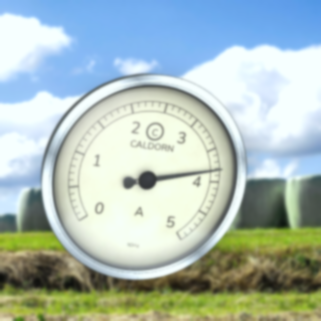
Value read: 3.8A
